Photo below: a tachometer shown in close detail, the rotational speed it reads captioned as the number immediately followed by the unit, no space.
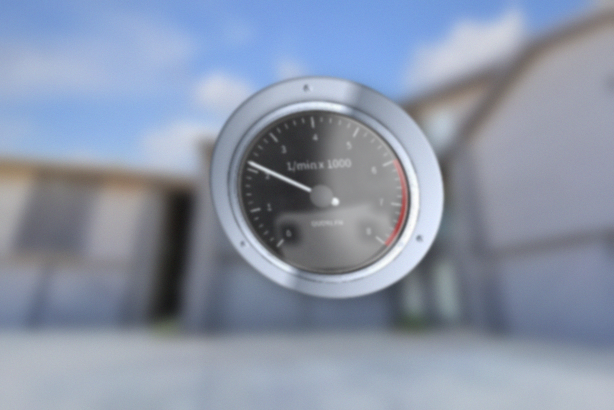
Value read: 2200rpm
